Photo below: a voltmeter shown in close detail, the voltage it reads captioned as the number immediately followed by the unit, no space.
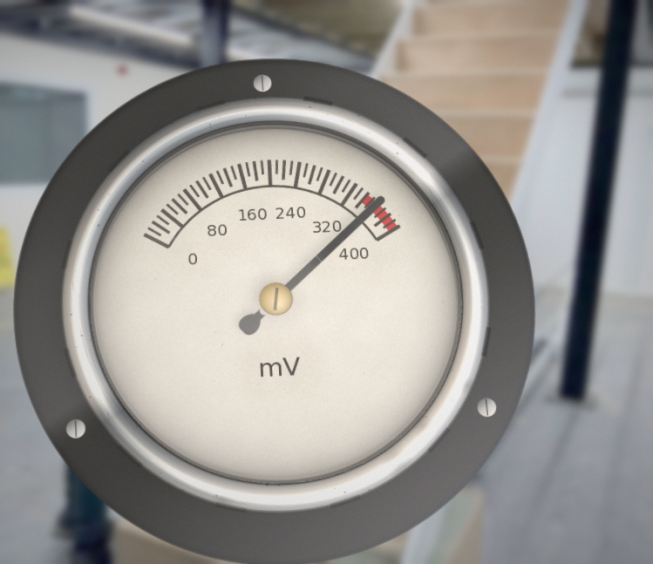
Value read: 360mV
